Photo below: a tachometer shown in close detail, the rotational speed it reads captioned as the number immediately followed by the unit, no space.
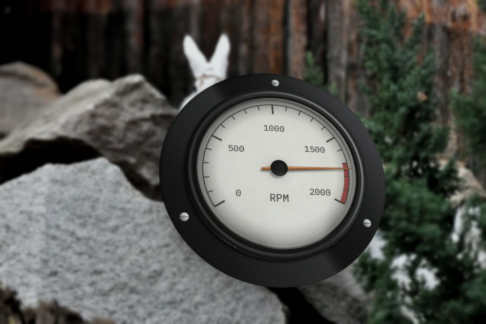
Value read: 1750rpm
